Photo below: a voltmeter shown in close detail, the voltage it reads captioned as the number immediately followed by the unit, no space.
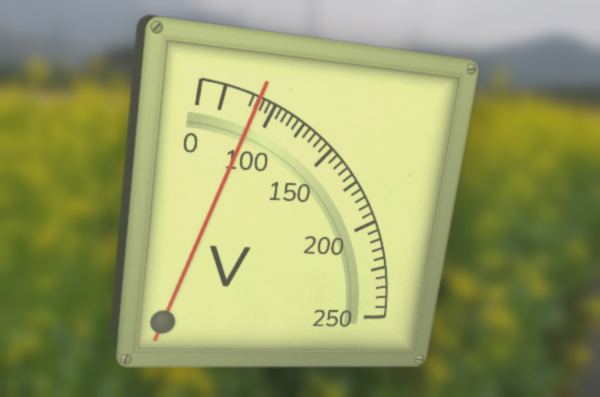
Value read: 85V
